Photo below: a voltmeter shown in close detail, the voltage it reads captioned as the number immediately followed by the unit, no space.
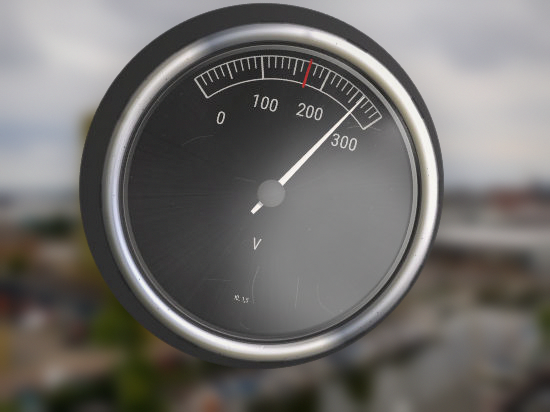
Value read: 260V
